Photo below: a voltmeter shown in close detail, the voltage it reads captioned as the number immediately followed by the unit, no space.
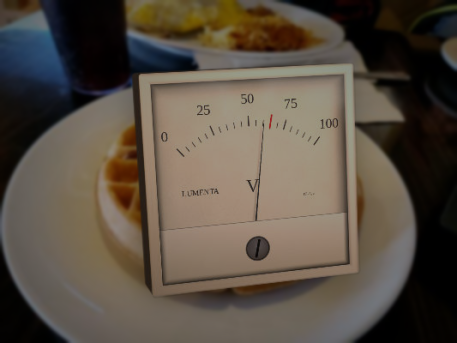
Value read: 60V
